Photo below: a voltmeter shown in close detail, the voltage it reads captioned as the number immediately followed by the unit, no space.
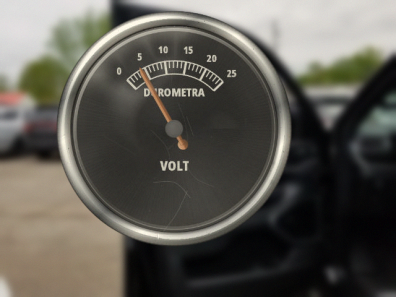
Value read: 4V
